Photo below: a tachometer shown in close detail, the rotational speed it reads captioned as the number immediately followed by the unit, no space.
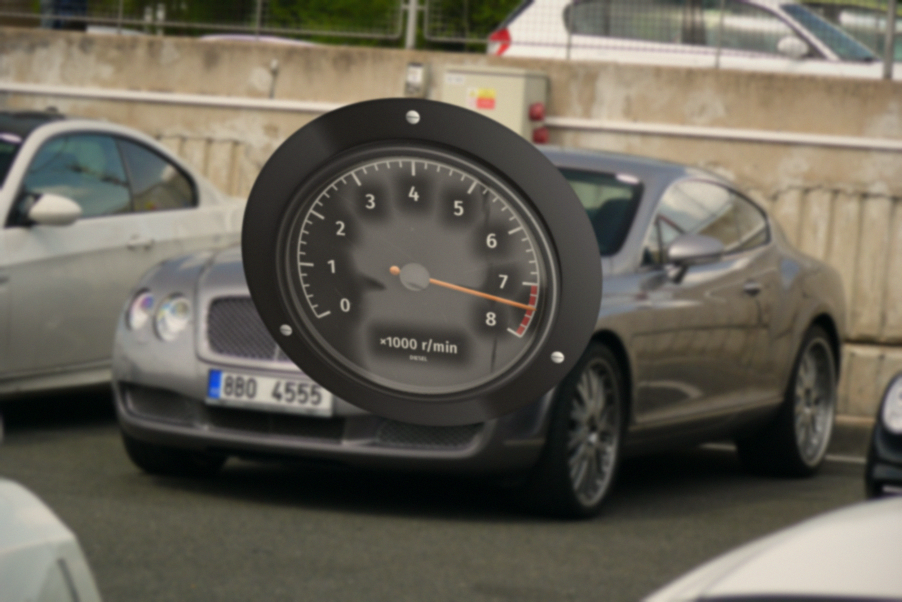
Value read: 7400rpm
